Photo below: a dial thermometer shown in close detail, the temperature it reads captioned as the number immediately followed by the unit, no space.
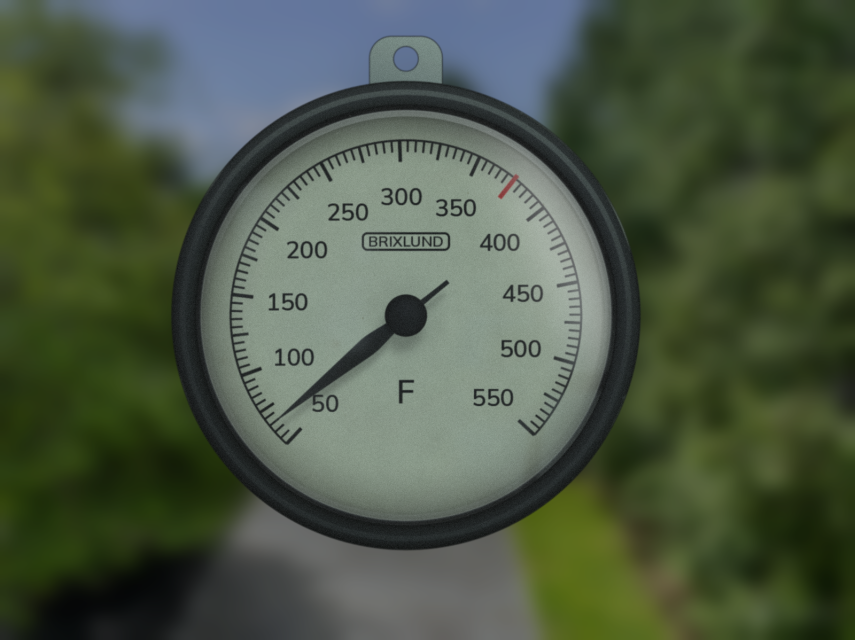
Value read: 65°F
